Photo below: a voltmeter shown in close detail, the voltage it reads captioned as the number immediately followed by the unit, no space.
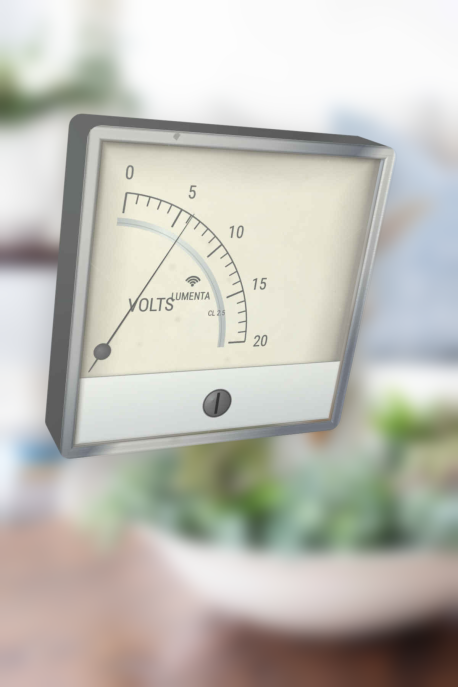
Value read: 6V
